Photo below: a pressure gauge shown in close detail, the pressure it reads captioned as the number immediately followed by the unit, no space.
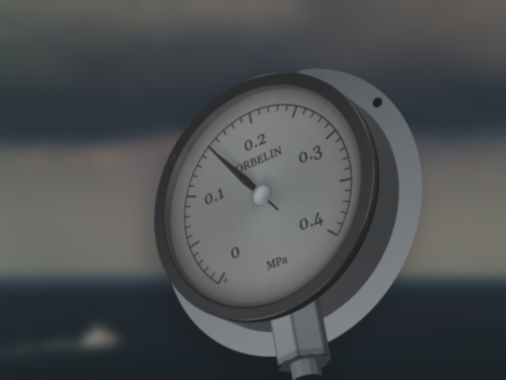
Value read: 0.15MPa
